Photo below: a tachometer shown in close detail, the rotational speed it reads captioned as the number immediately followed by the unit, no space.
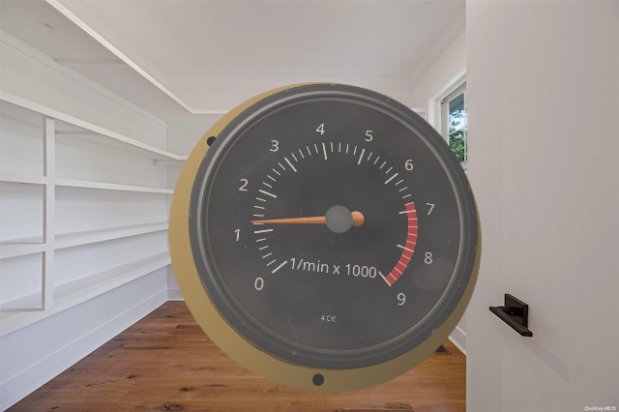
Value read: 1200rpm
